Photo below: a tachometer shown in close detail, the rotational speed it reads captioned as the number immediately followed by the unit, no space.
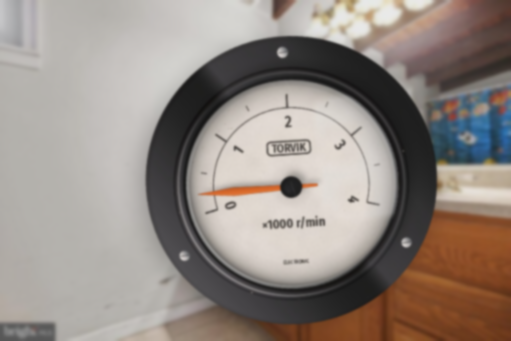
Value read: 250rpm
